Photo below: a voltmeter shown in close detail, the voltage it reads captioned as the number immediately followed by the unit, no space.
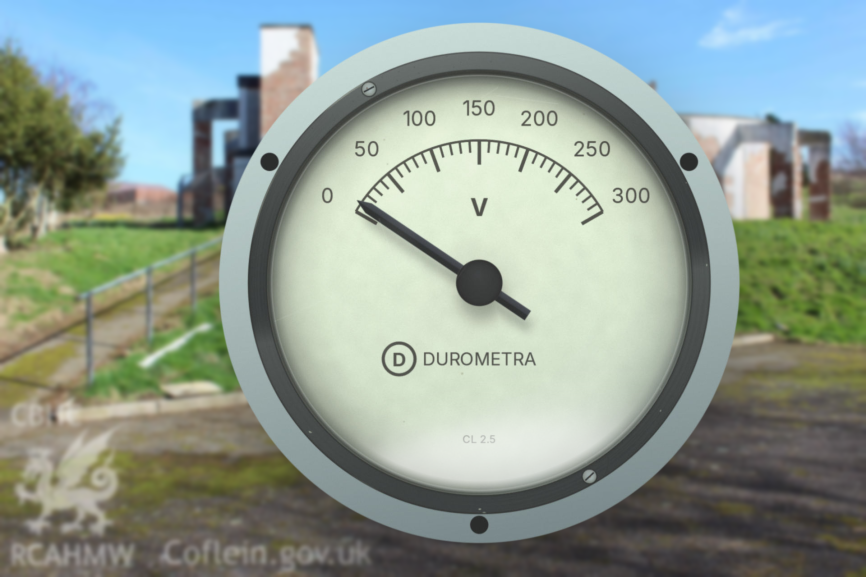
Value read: 10V
